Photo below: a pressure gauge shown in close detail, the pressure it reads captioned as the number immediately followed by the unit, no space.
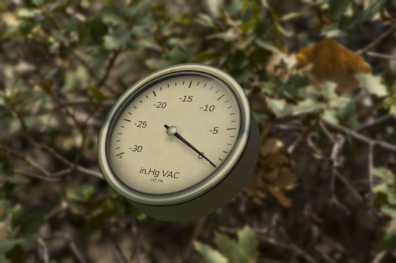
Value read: 0inHg
